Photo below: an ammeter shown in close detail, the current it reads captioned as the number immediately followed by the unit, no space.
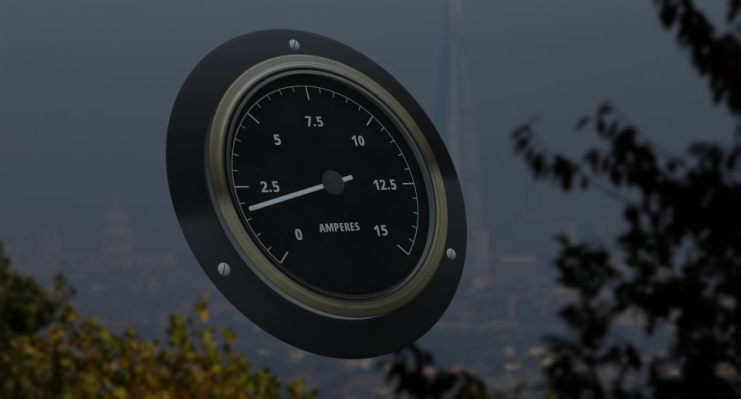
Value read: 1.75A
